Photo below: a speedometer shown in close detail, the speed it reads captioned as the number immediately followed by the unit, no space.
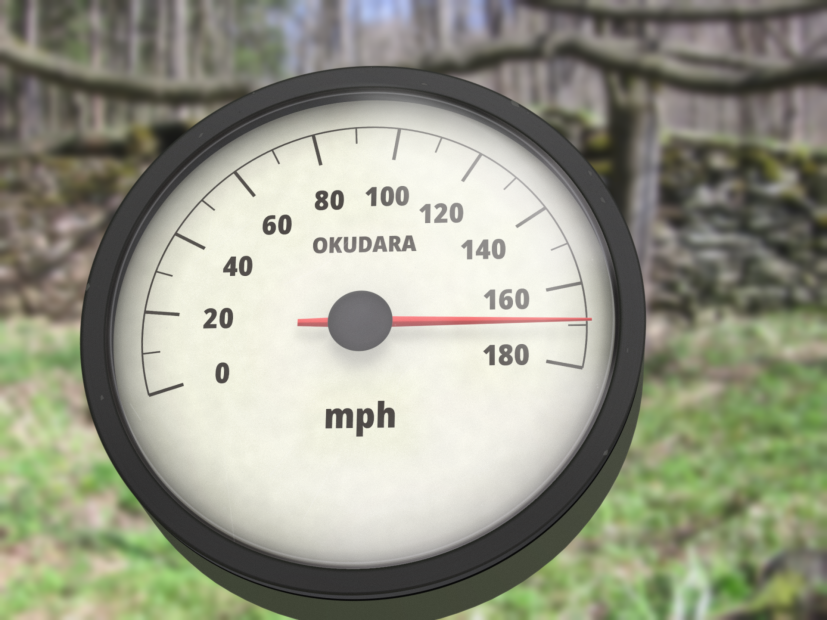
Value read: 170mph
